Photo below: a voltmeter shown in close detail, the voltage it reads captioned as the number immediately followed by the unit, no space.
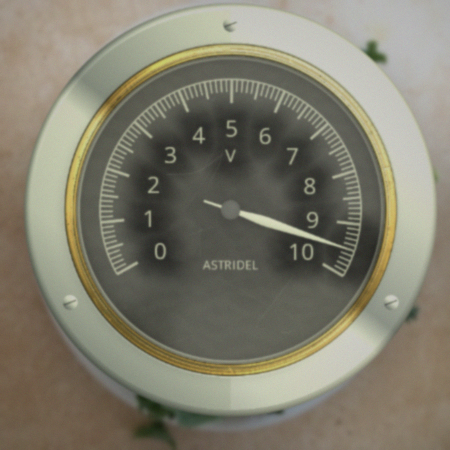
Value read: 9.5V
